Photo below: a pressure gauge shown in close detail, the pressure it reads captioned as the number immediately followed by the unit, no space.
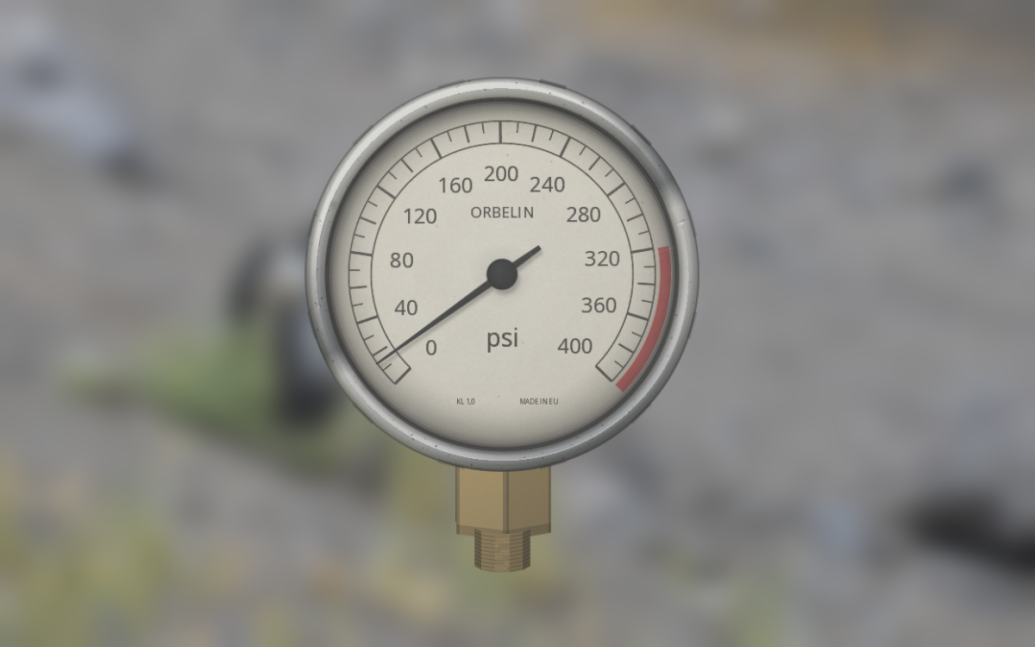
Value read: 15psi
